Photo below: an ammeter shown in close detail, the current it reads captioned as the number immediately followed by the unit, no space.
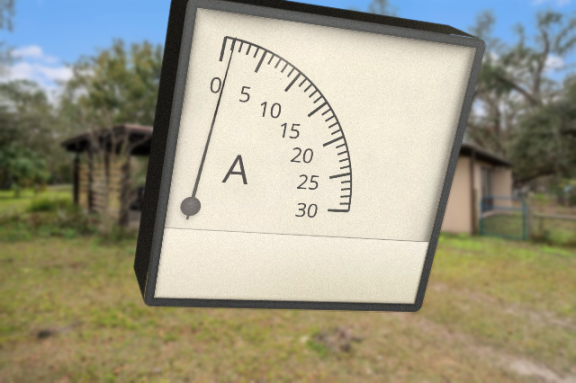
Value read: 1A
